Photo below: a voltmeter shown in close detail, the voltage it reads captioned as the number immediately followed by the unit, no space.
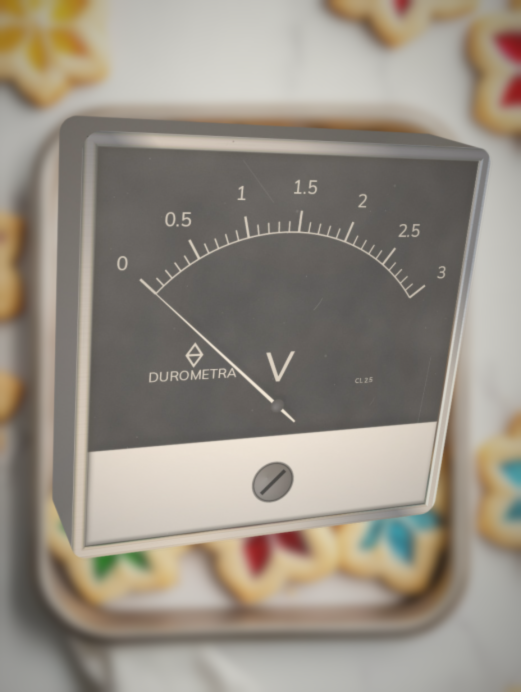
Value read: 0V
